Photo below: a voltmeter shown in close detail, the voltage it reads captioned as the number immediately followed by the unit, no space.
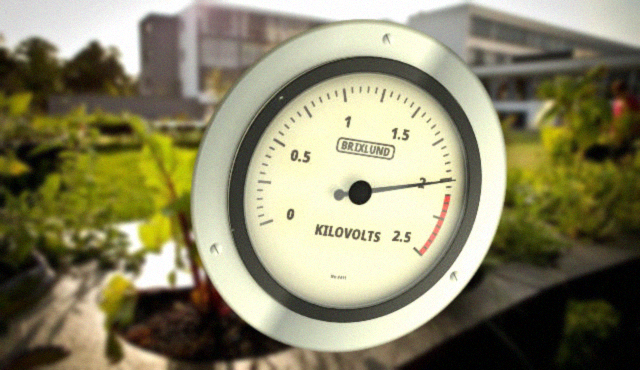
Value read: 2kV
